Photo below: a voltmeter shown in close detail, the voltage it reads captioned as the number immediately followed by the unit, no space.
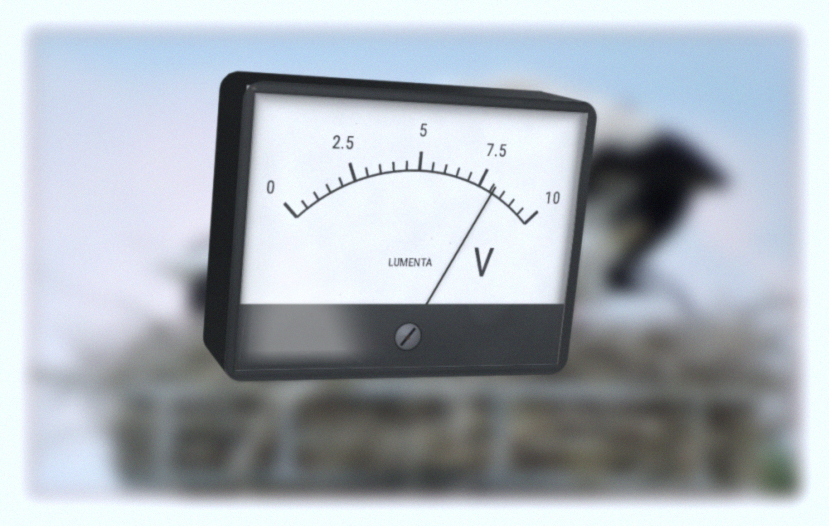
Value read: 8V
